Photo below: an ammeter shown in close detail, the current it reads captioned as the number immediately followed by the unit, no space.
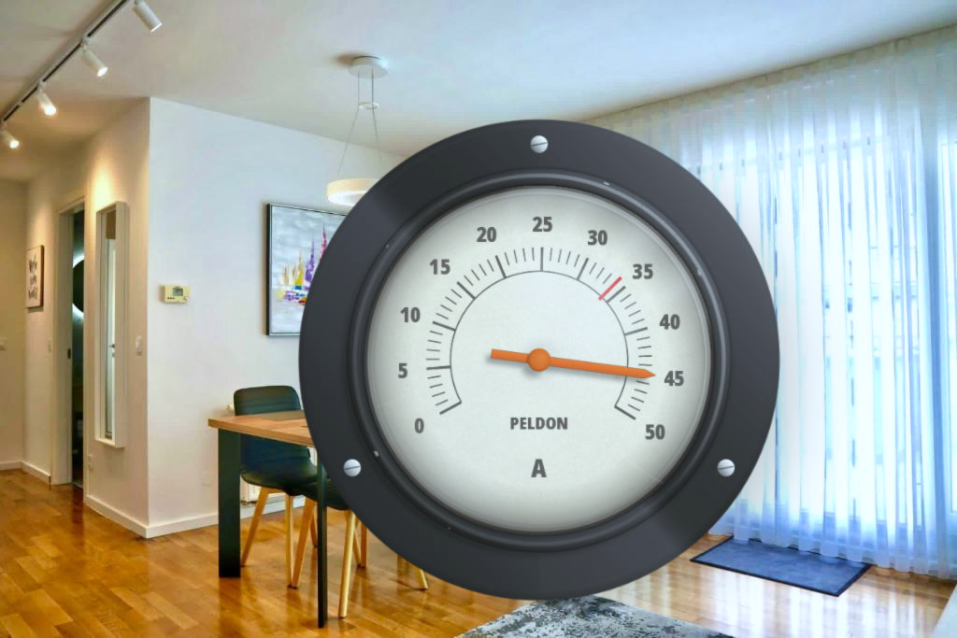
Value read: 45A
